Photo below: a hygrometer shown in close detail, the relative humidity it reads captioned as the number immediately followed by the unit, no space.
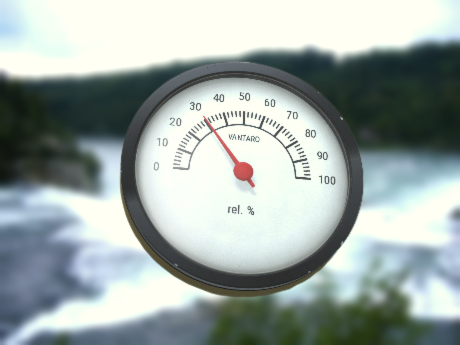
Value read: 30%
